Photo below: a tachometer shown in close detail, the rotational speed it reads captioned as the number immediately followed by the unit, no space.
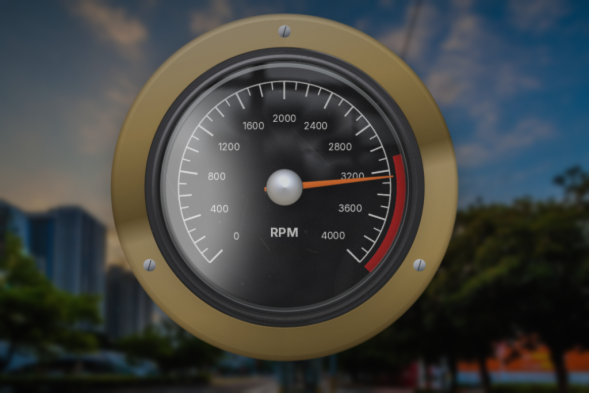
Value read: 3250rpm
